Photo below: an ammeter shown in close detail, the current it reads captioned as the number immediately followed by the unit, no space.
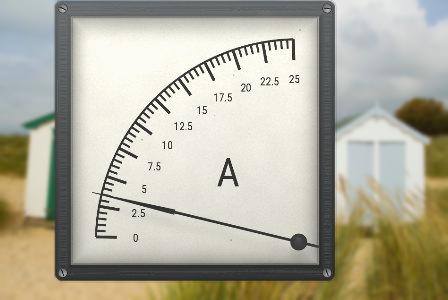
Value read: 3.5A
